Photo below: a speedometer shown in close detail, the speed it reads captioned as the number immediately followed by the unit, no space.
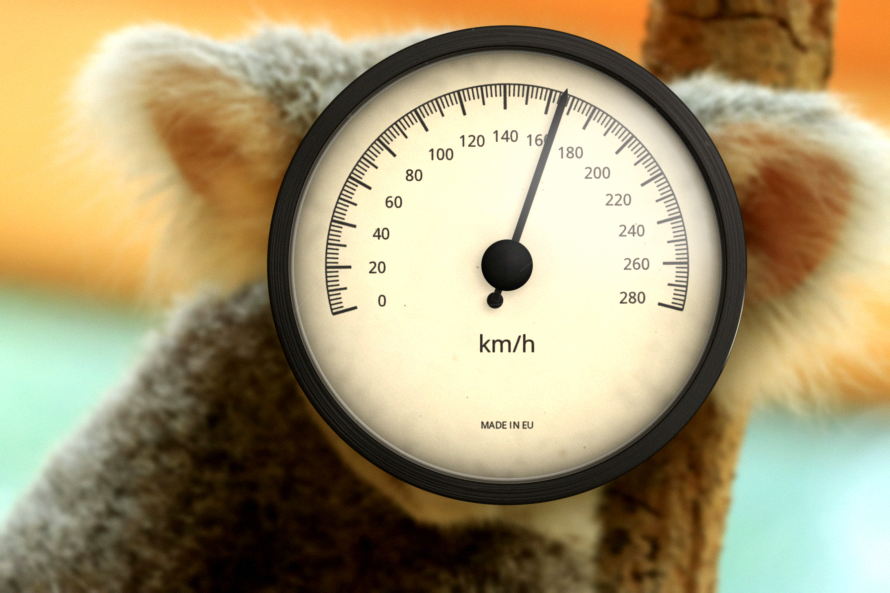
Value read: 166km/h
